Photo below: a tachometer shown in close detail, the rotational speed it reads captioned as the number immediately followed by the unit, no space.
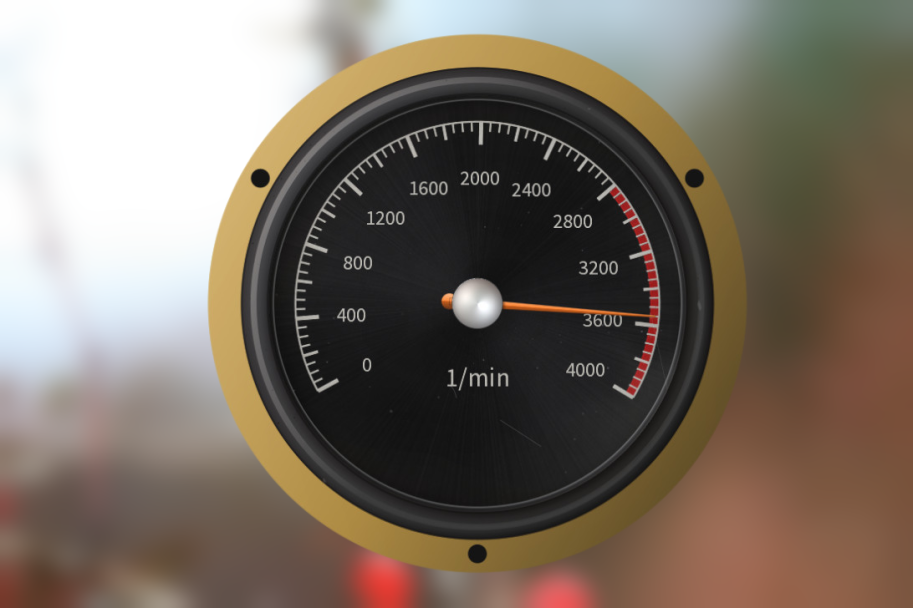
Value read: 3550rpm
